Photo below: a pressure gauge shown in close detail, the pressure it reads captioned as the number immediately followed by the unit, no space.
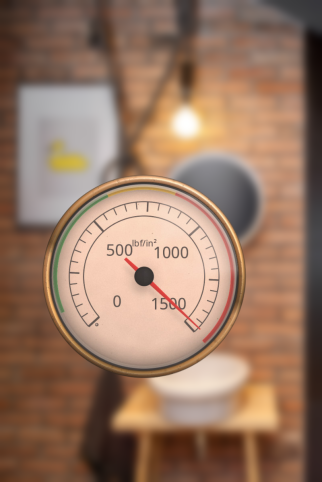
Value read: 1475psi
